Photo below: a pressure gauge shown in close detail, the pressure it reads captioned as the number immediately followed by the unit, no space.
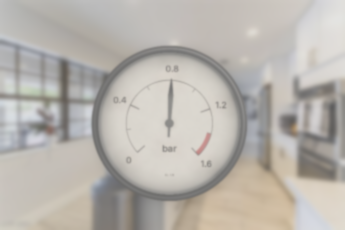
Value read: 0.8bar
